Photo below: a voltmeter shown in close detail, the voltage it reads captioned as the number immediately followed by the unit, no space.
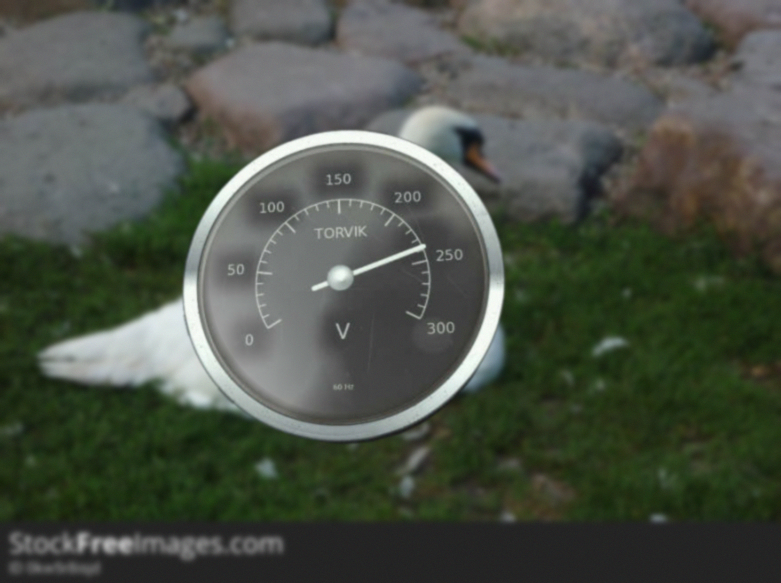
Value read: 240V
